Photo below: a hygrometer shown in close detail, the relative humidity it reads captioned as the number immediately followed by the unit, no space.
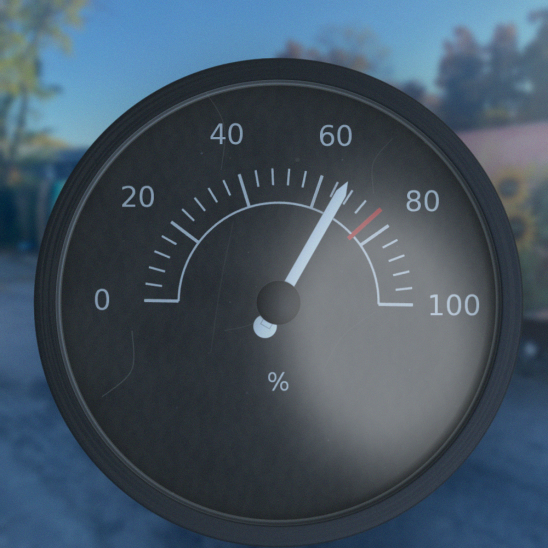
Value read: 66%
